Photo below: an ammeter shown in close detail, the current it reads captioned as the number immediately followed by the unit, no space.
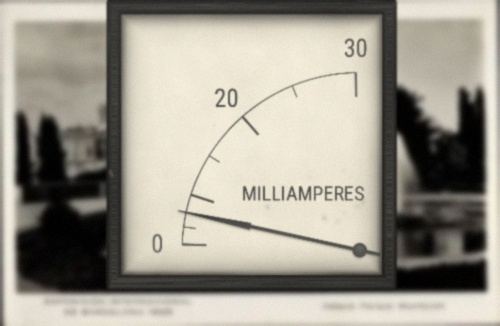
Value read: 7.5mA
